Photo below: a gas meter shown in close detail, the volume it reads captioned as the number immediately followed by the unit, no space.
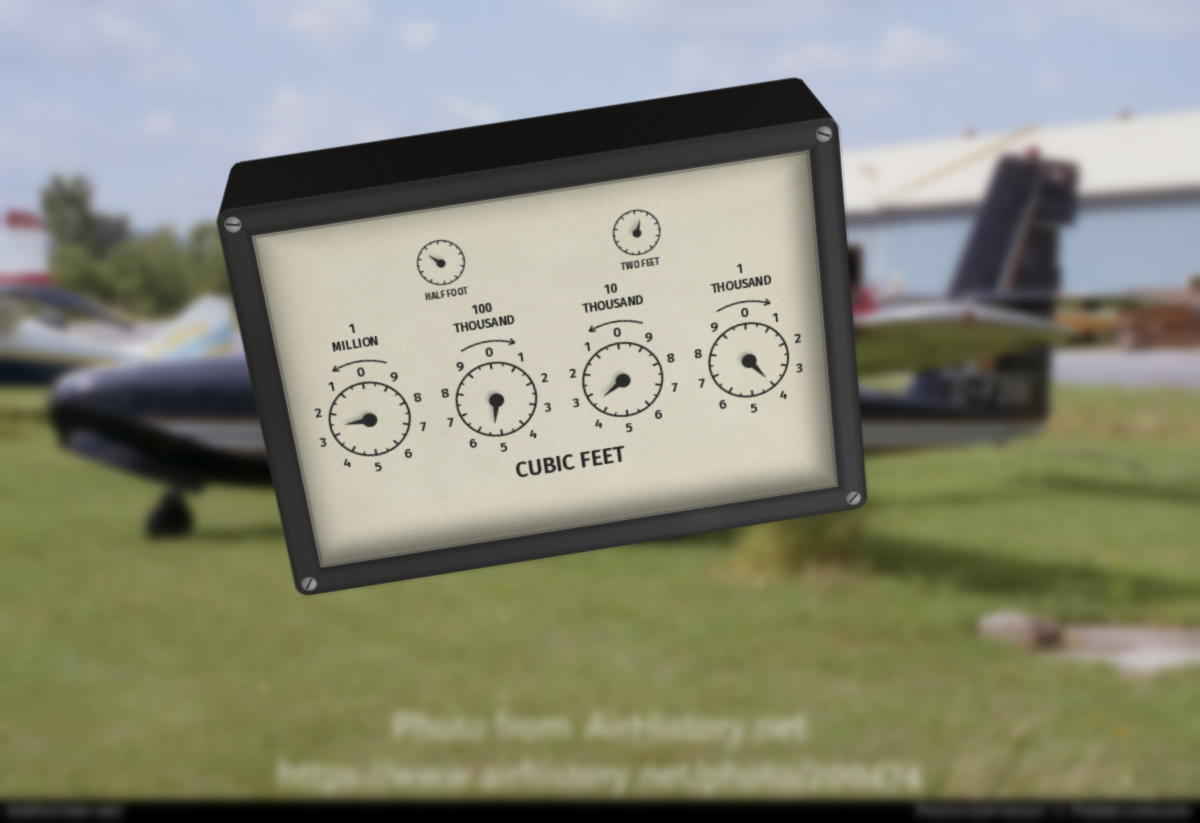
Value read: 253400ft³
